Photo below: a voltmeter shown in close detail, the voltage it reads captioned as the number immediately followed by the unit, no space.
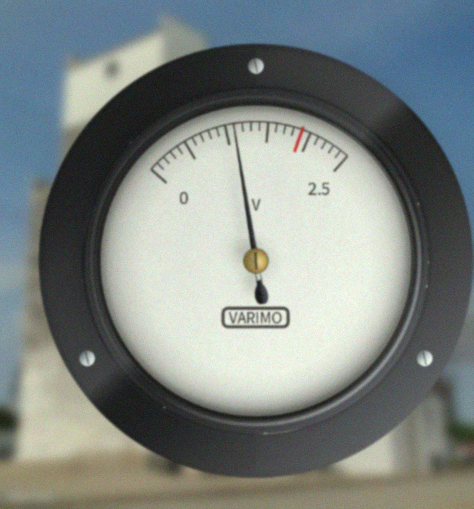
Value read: 1.1V
